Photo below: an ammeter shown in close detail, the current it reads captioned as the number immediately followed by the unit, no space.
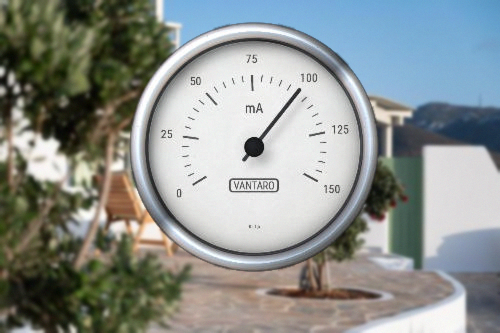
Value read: 100mA
